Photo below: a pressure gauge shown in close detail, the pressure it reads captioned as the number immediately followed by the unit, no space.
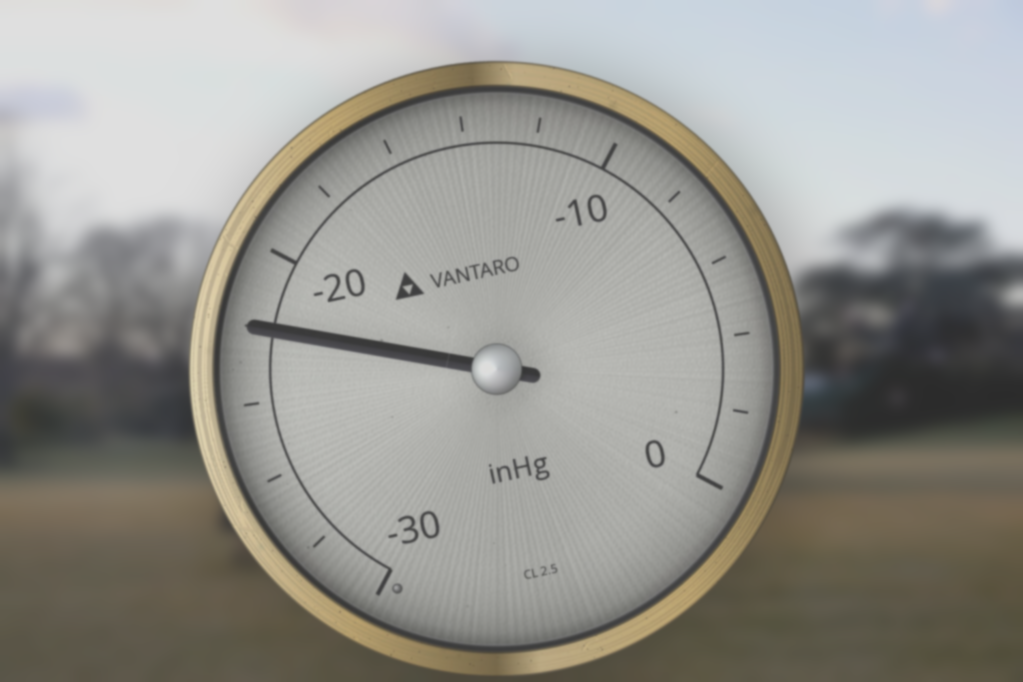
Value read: -22inHg
